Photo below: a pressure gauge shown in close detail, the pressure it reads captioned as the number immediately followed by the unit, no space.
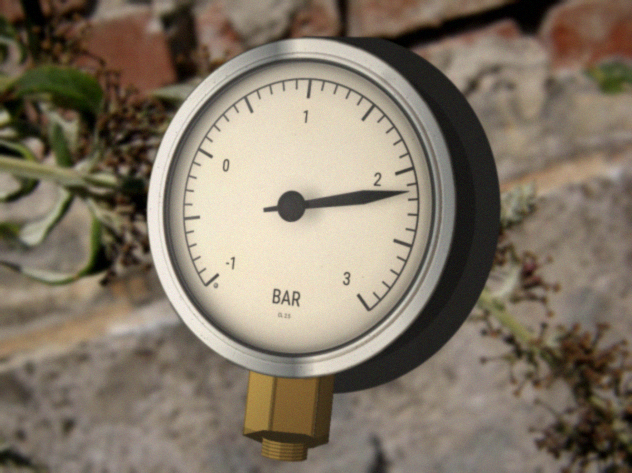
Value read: 2.15bar
